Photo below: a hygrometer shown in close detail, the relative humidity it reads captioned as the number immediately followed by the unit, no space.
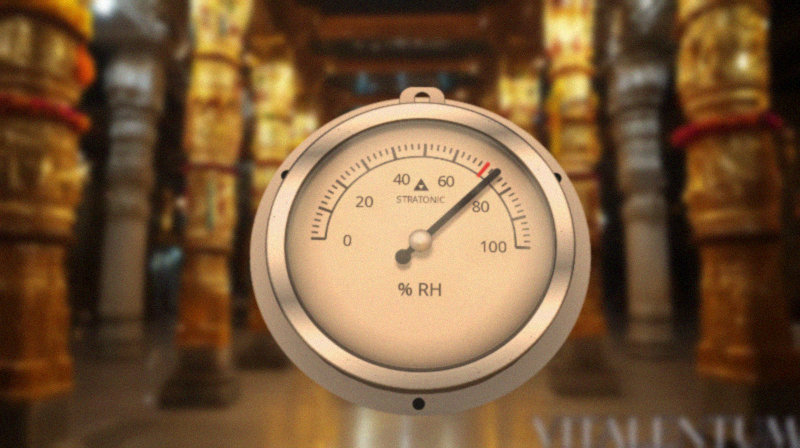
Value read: 74%
